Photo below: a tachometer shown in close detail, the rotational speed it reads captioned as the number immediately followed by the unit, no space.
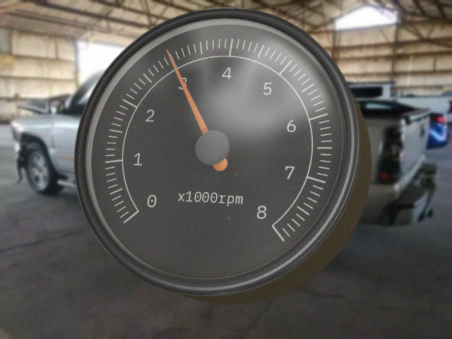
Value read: 3000rpm
